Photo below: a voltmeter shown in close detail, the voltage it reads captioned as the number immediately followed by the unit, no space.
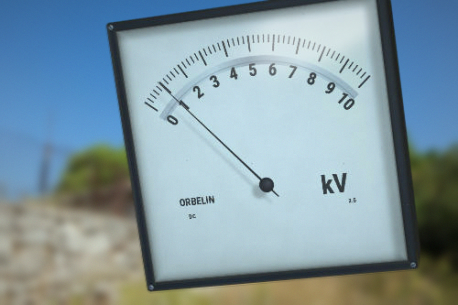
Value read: 1kV
